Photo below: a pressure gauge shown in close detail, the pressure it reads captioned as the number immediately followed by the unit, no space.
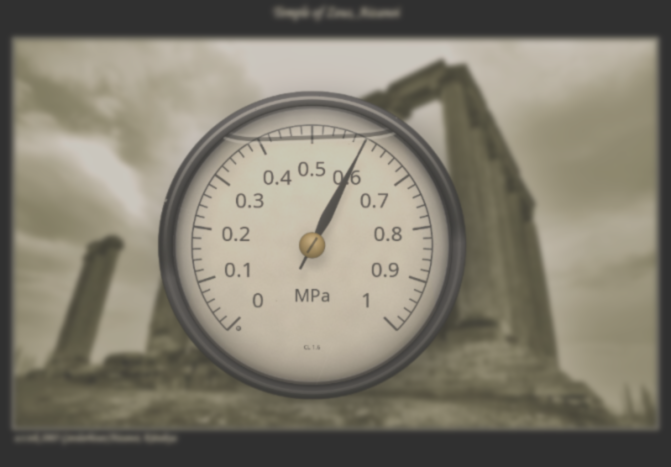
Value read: 0.6MPa
